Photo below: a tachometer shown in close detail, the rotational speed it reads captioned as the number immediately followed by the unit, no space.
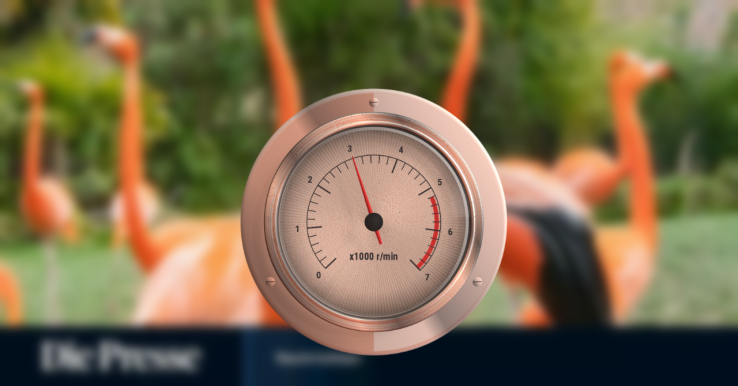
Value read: 3000rpm
